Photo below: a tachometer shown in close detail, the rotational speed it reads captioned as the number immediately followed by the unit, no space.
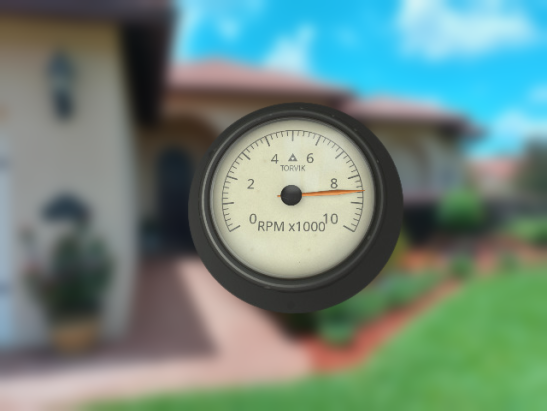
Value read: 8600rpm
